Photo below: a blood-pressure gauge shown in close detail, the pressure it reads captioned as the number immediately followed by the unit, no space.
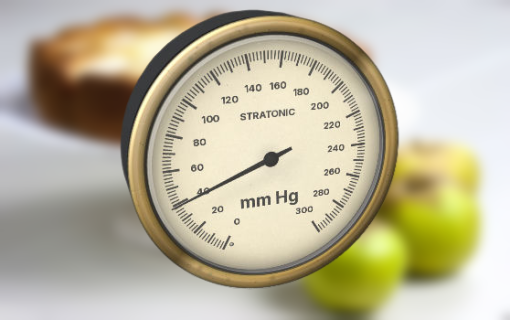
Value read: 40mmHg
